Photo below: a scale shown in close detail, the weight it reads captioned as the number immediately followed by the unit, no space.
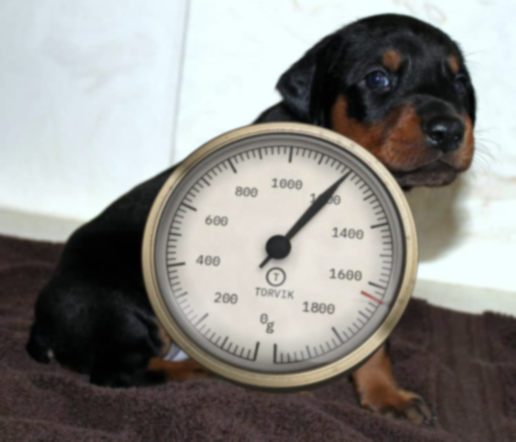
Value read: 1200g
